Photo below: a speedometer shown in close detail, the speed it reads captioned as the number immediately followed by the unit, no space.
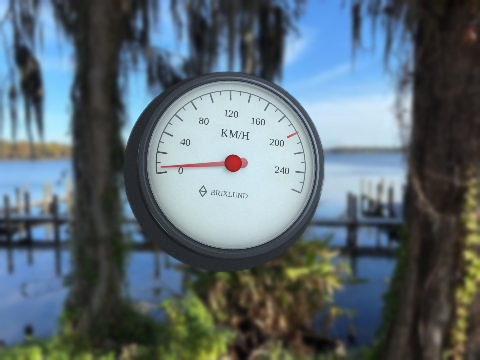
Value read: 5km/h
